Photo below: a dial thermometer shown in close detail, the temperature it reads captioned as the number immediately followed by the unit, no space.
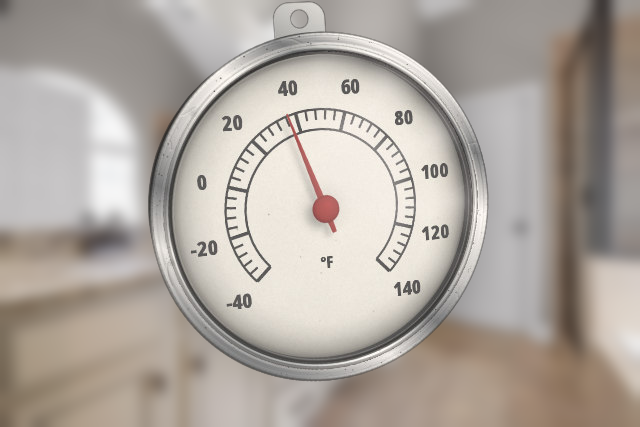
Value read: 36°F
